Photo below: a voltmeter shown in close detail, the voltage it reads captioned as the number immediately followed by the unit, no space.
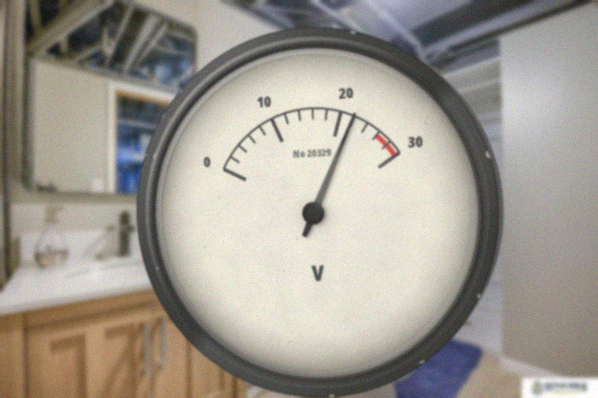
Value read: 22V
